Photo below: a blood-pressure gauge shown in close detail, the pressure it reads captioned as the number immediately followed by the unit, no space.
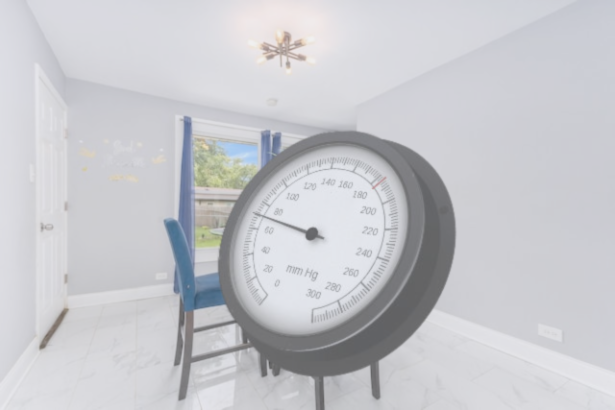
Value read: 70mmHg
